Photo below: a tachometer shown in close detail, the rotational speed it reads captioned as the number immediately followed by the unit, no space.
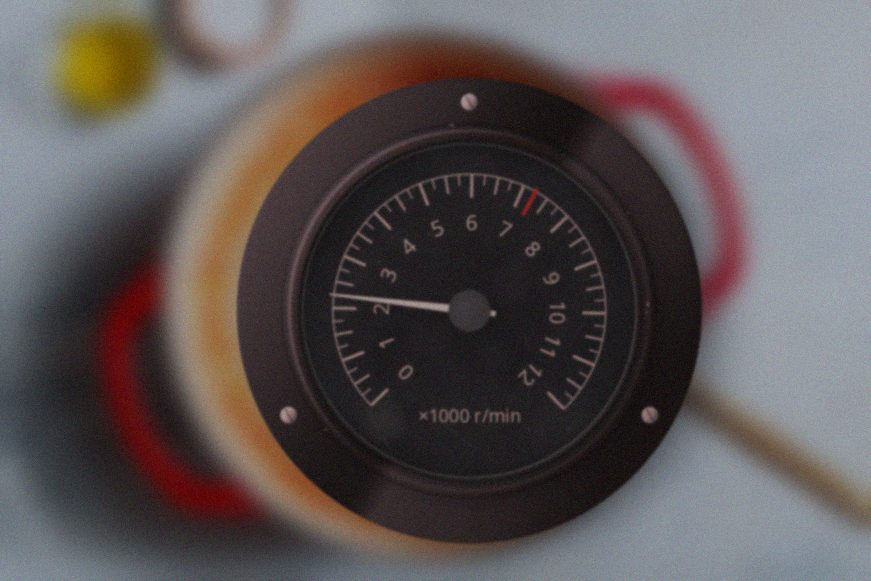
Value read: 2250rpm
